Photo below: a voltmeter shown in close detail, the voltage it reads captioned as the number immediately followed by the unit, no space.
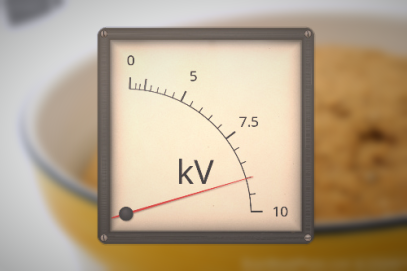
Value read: 9kV
